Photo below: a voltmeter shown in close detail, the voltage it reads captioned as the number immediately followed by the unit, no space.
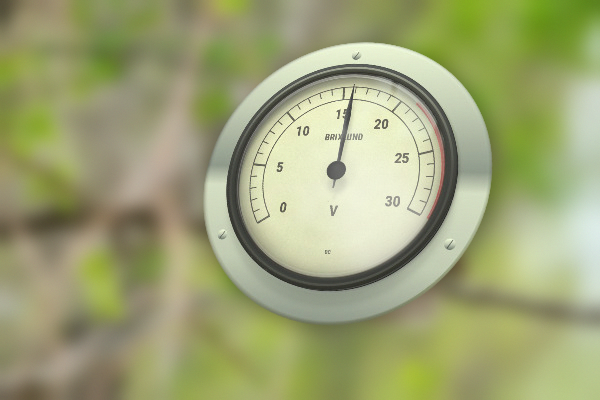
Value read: 16V
